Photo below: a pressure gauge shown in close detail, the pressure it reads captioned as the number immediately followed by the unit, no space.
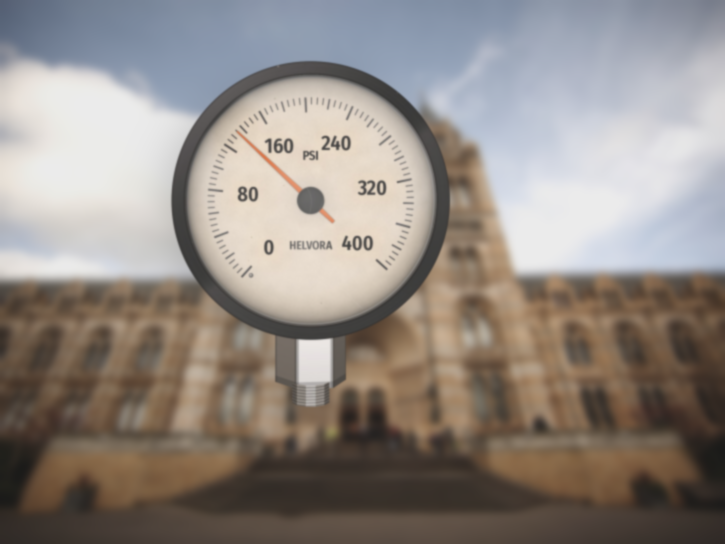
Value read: 135psi
